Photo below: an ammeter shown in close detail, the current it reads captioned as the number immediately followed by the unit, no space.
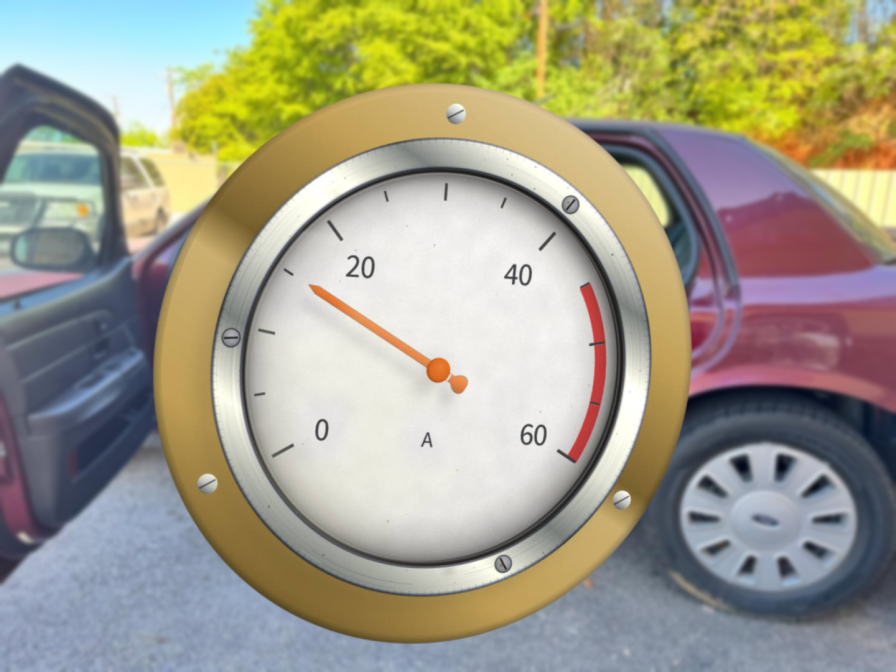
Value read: 15A
